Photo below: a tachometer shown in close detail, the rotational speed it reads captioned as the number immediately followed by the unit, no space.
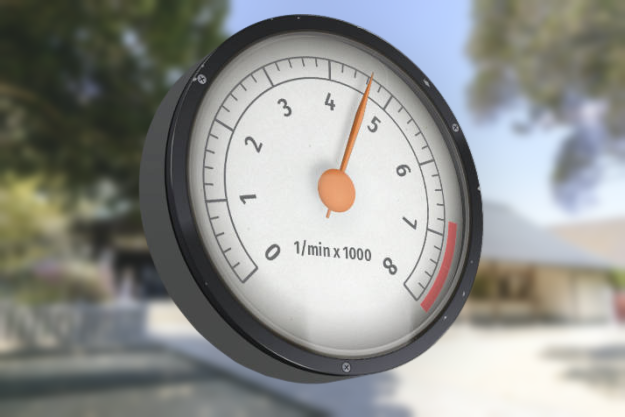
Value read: 4600rpm
